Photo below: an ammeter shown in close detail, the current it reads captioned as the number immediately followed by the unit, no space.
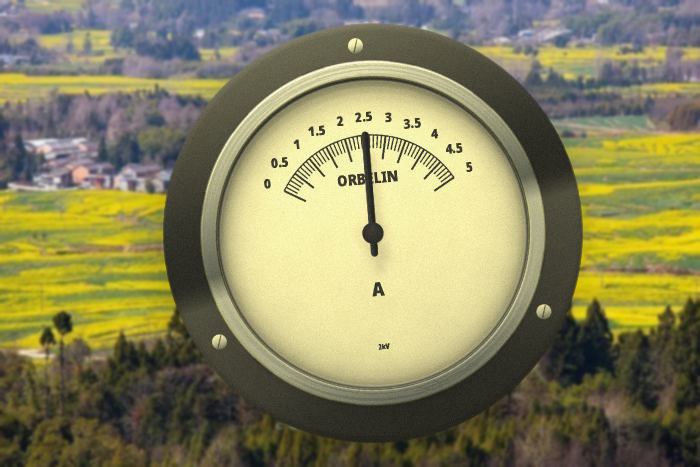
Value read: 2.5A
